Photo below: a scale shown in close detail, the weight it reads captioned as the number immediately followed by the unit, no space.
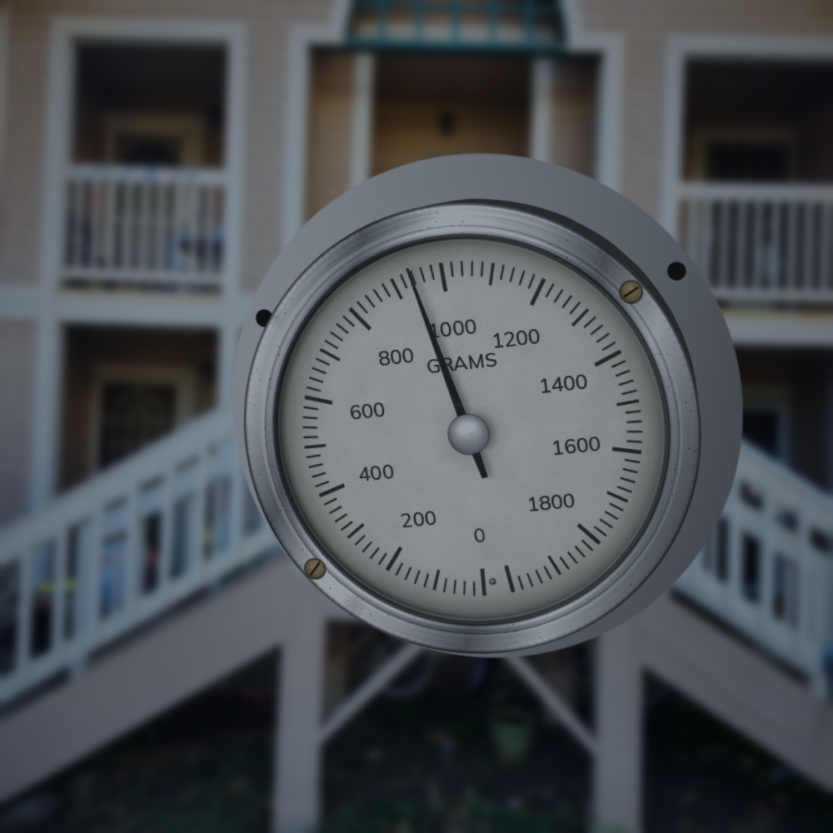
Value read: 940g
